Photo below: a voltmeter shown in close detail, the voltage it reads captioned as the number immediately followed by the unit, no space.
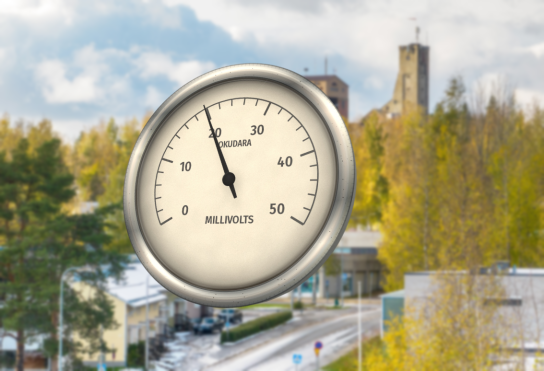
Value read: 20mV
